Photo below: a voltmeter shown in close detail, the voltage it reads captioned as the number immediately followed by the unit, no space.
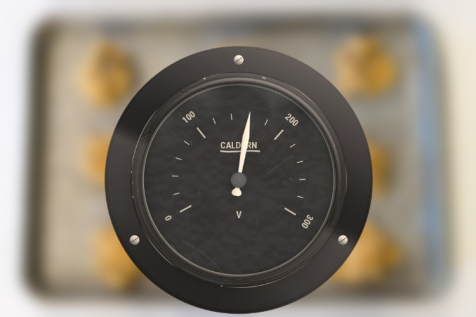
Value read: 160V
